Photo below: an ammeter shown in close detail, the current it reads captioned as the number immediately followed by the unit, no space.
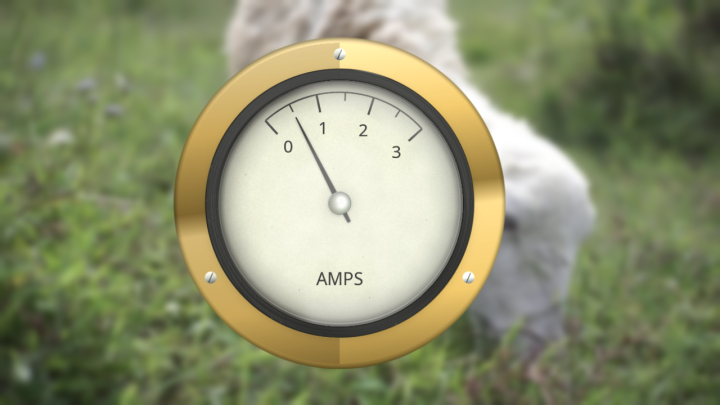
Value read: 0.5A
